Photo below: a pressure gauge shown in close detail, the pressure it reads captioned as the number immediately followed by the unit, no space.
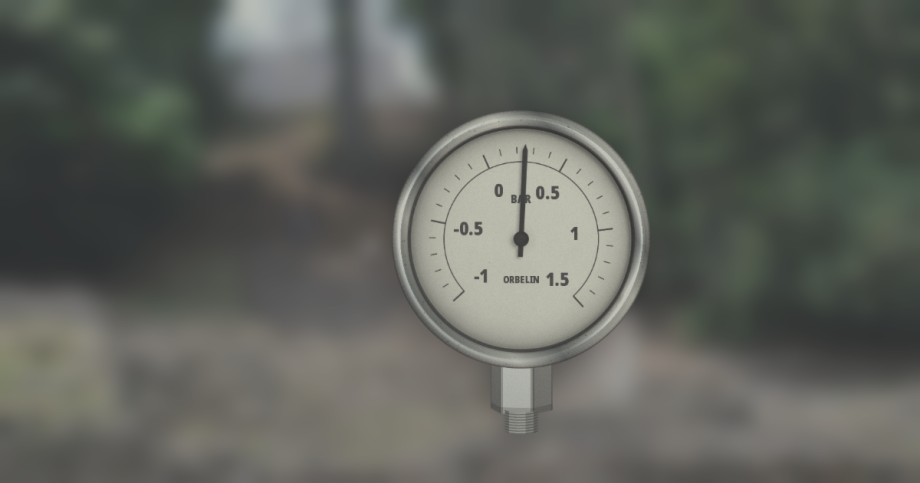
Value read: 0.25bar
